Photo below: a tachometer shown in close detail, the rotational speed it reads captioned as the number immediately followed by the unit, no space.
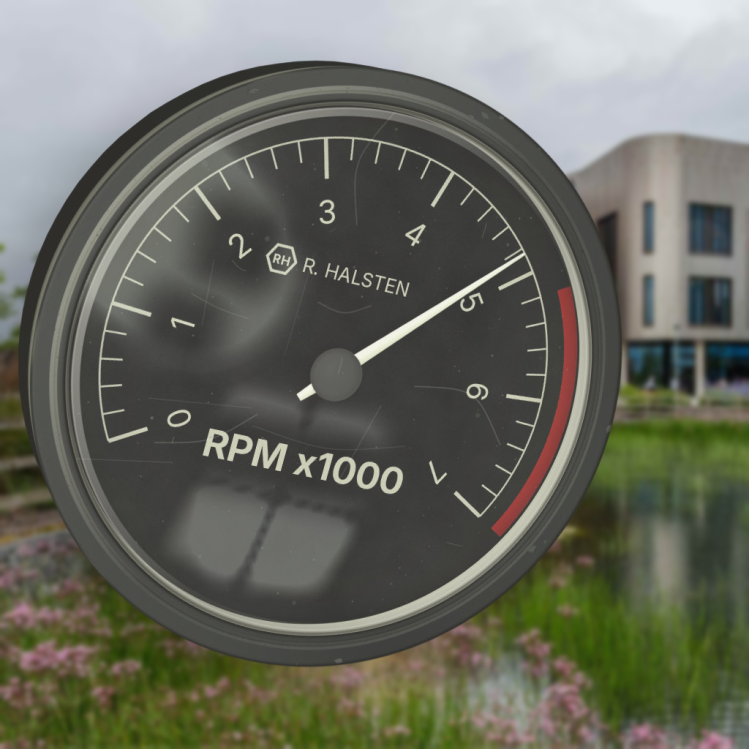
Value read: 4800rpm
